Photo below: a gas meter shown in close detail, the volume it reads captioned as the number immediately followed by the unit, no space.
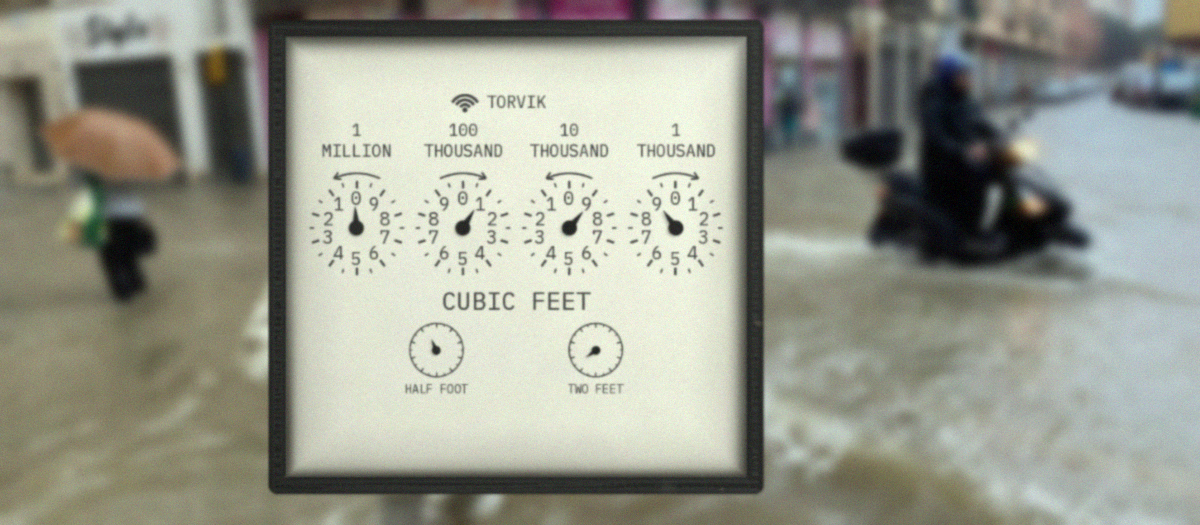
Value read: 8900ft³
